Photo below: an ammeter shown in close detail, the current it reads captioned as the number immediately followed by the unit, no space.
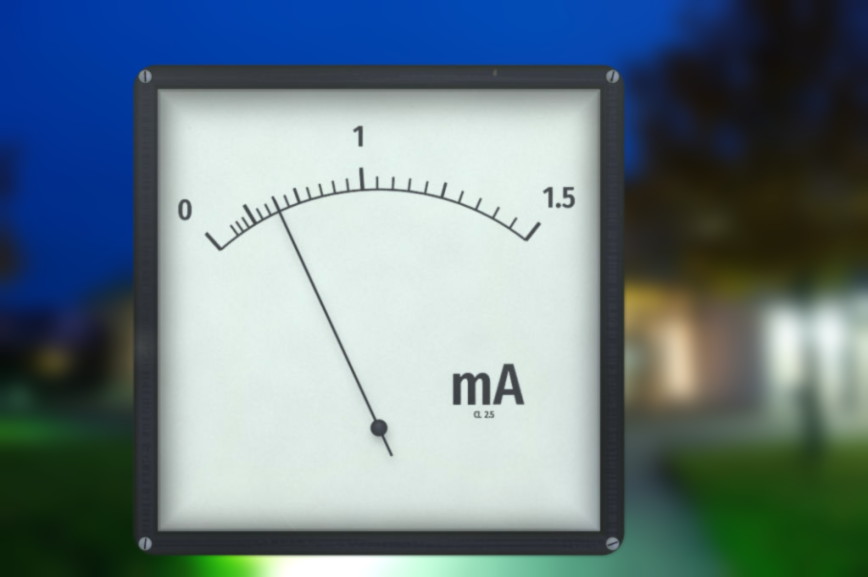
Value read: 0.65mA
